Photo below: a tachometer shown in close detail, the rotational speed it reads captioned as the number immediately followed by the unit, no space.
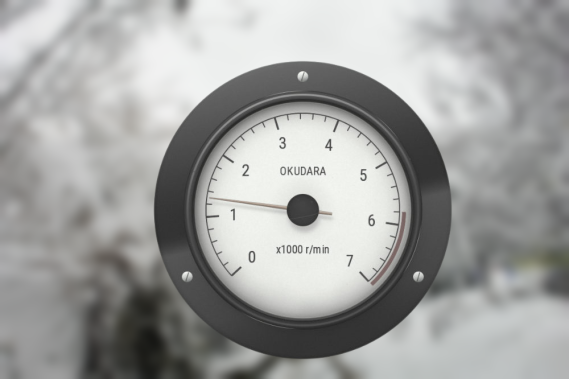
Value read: 1300rpm
